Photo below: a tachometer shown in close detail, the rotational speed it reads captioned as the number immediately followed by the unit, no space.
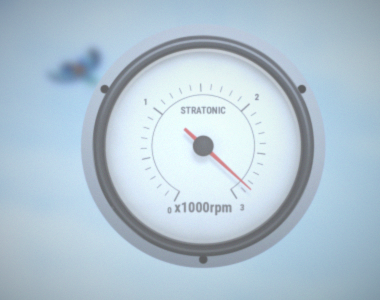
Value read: 2850rpm
